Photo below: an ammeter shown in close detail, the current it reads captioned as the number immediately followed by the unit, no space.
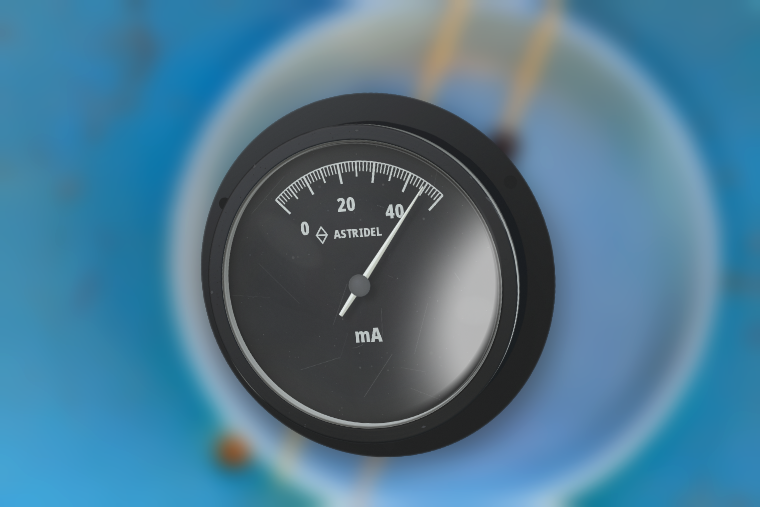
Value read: 45mA
